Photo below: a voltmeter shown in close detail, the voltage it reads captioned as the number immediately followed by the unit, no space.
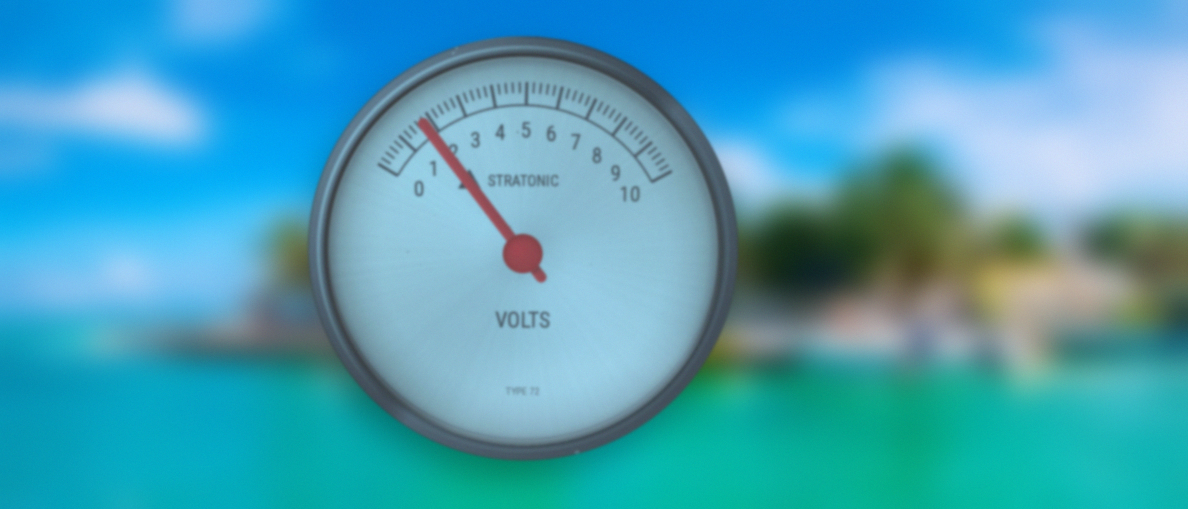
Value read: 1.8V
